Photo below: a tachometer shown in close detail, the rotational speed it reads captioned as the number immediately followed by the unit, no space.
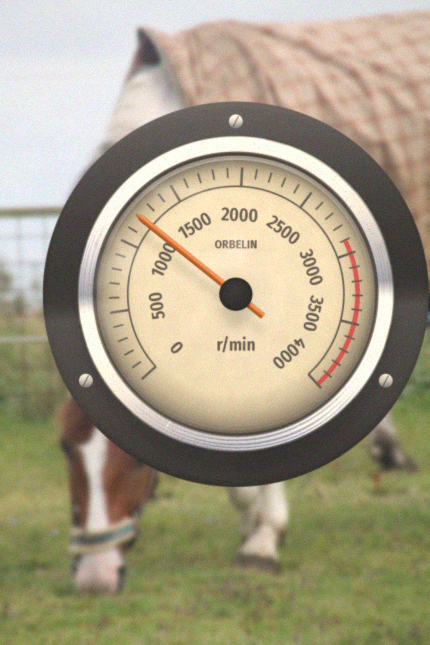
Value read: 1200rpm
